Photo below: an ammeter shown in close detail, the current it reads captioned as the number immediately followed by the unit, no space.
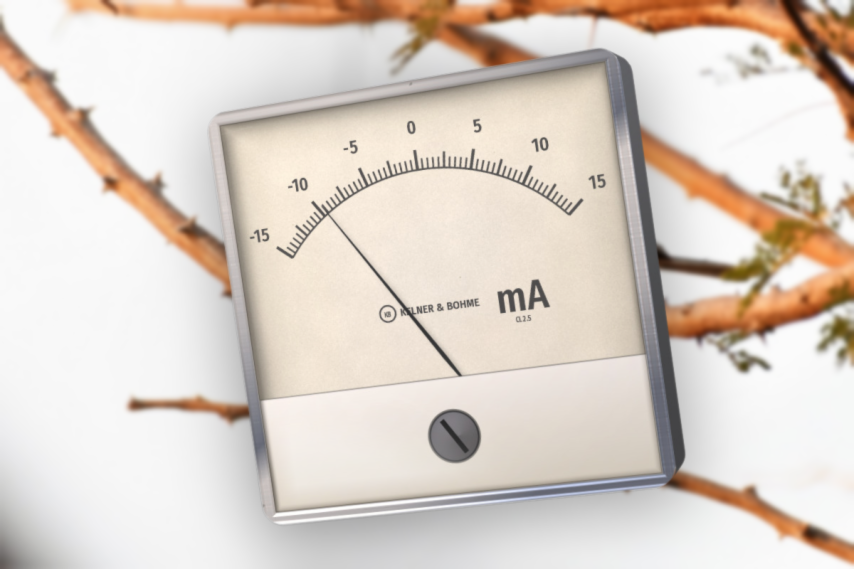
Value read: -9.5mA
